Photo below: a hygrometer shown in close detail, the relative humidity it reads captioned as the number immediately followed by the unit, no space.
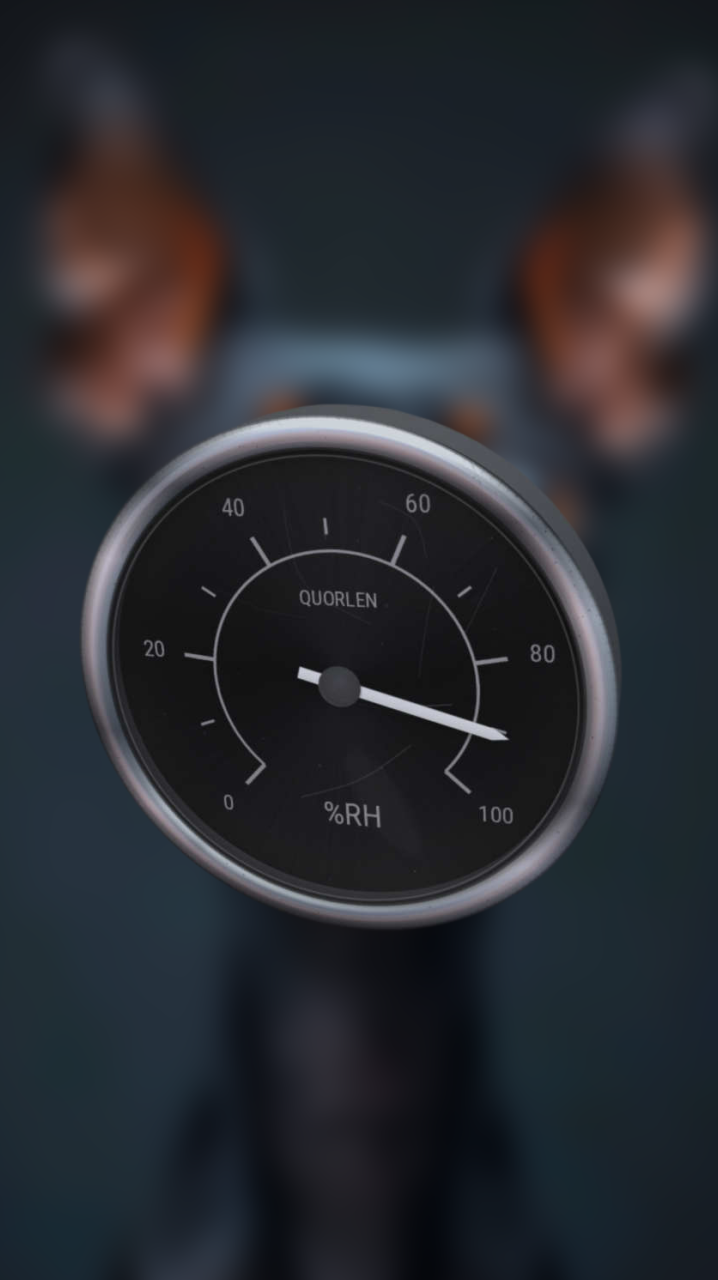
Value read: 90%
